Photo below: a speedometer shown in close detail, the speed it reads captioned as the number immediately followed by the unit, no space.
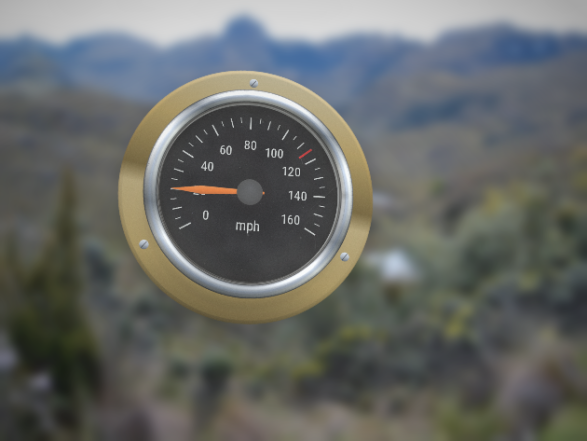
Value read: 20mph
